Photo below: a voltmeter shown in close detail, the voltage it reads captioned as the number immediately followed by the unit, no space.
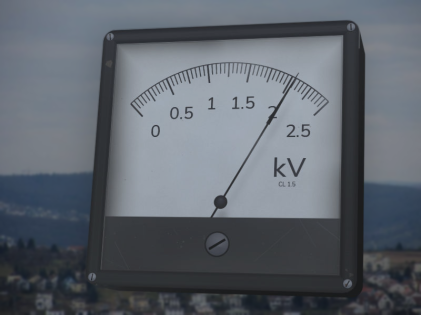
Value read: 2.05kV
